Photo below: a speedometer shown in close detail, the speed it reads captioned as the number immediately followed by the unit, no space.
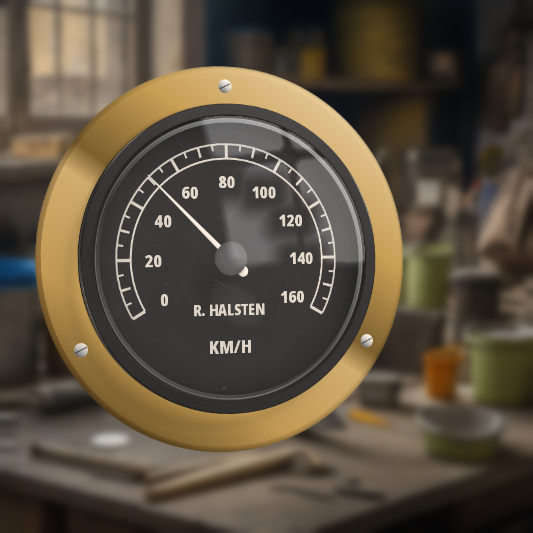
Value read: 50km/h
